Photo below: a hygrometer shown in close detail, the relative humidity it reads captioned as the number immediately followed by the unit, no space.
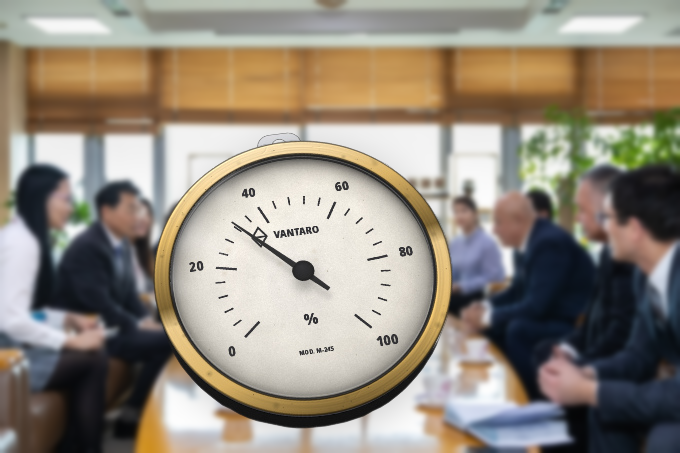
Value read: 32%
